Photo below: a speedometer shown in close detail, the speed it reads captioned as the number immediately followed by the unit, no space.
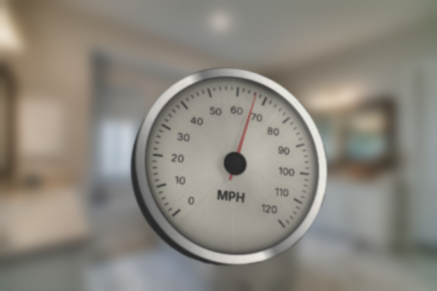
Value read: 66mph
